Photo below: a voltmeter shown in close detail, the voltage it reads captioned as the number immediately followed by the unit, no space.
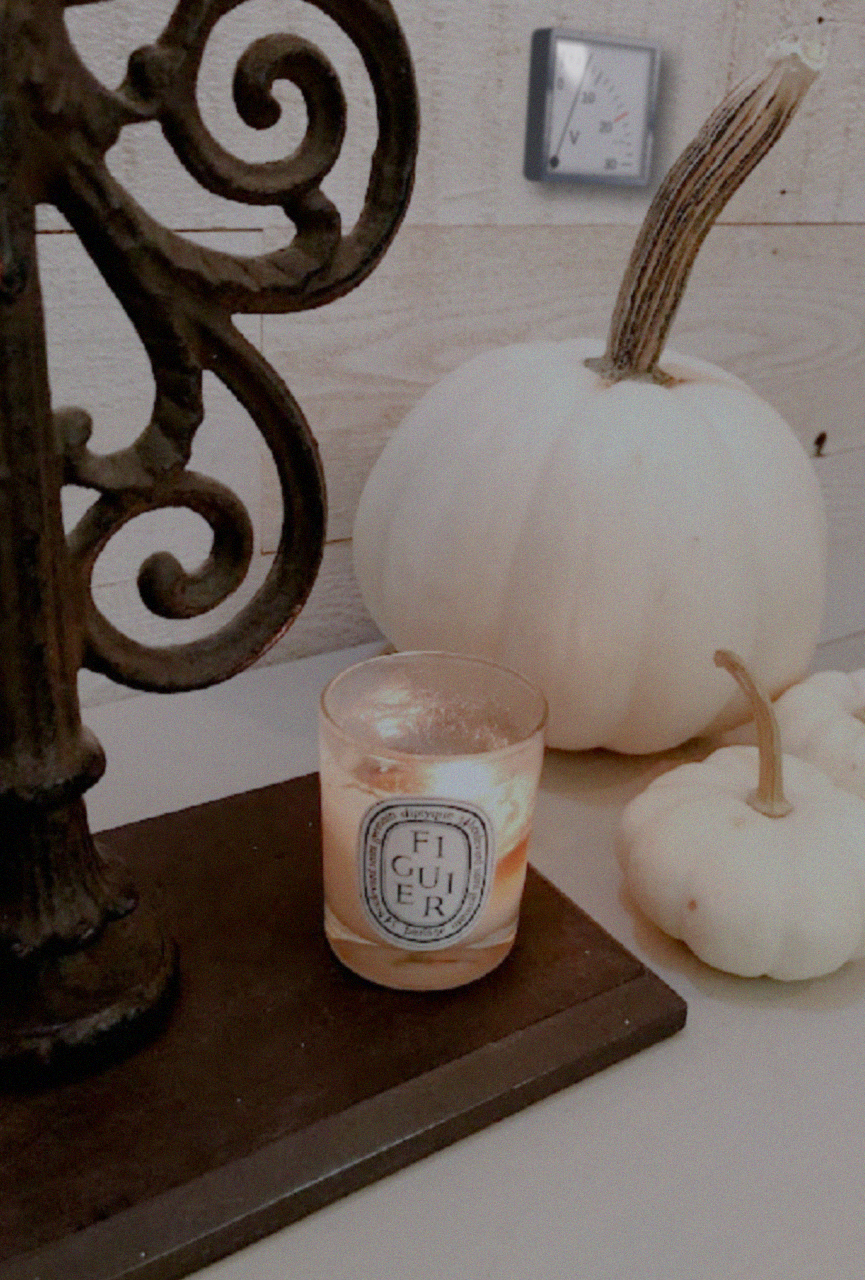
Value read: 6V
